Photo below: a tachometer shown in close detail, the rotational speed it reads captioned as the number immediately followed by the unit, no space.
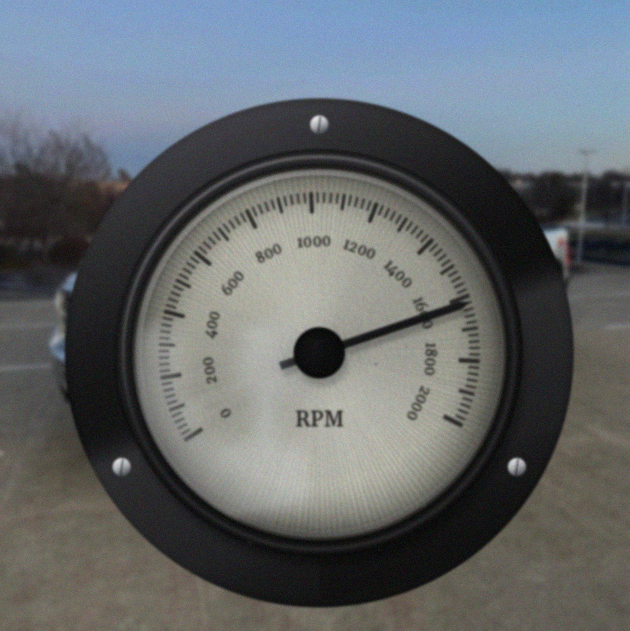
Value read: 1620rpm
